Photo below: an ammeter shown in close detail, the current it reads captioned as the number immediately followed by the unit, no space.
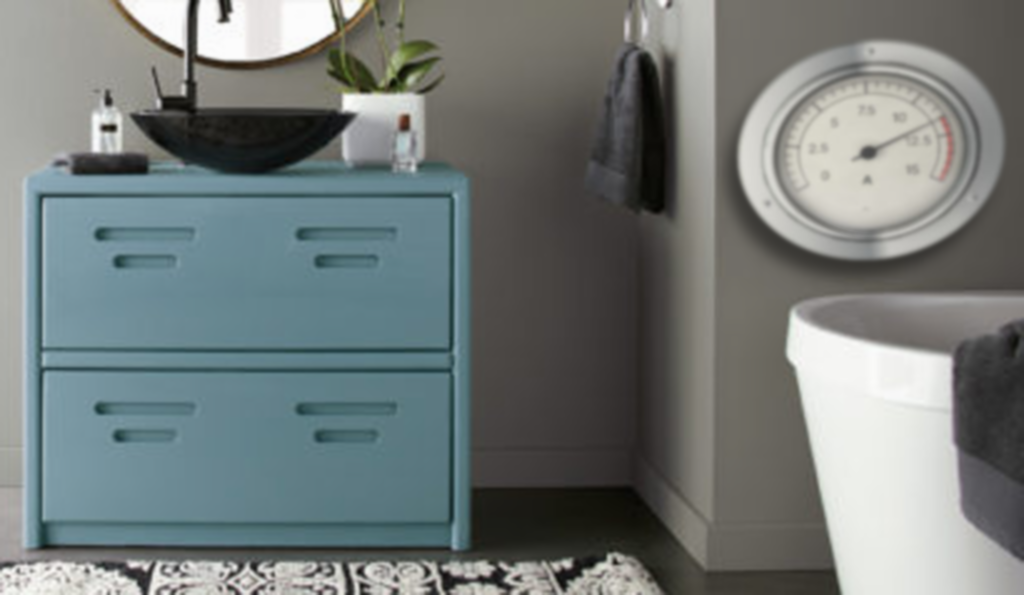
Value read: 11.5A
